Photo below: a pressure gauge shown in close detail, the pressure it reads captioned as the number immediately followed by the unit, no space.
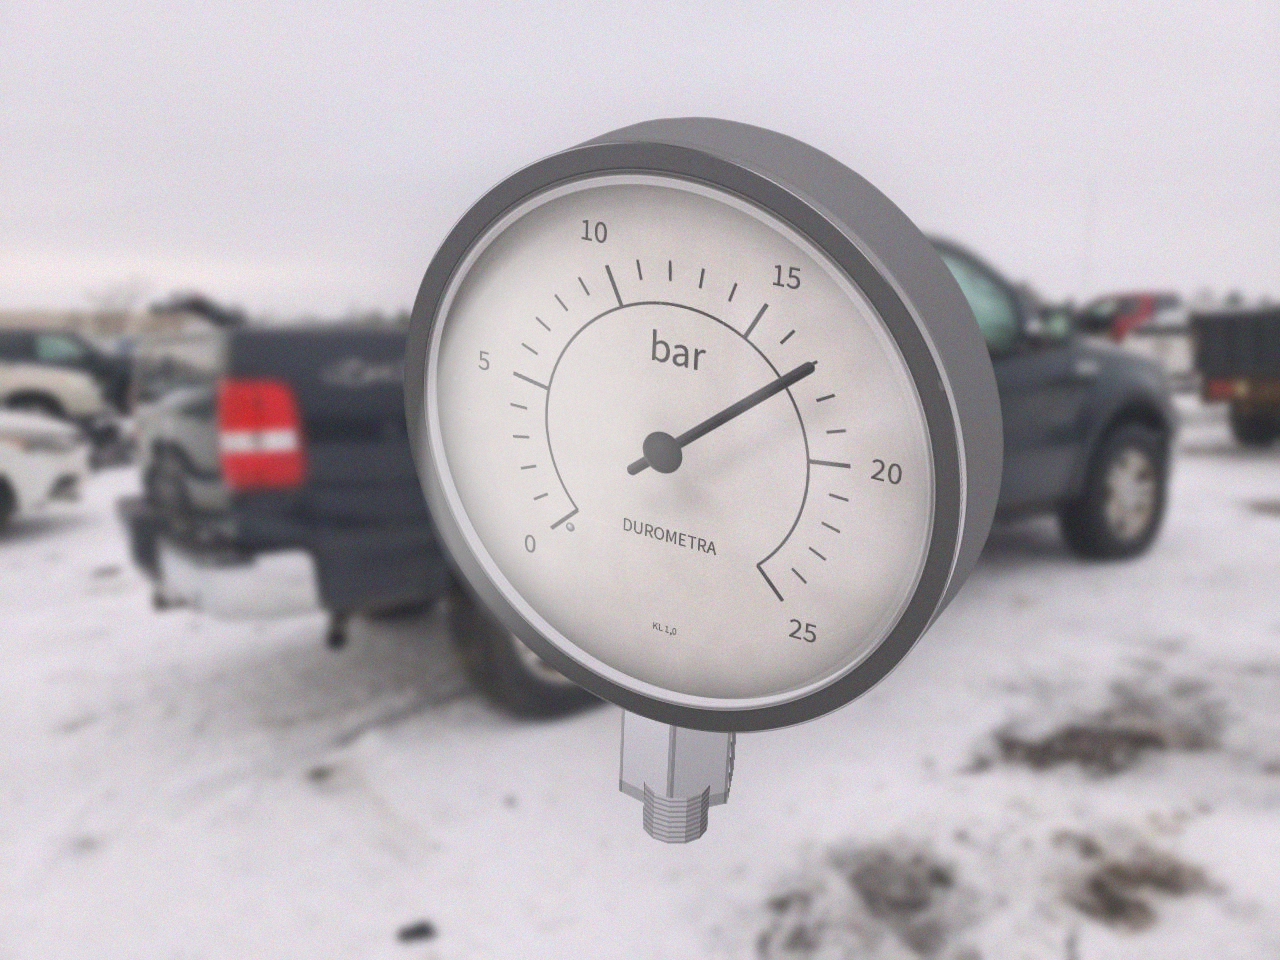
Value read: 17bar
